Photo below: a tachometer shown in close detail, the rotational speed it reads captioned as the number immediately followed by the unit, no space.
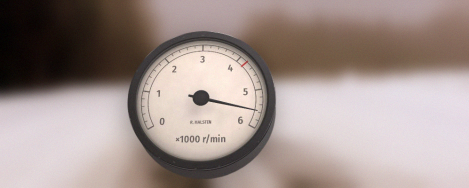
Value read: 5600rpm
